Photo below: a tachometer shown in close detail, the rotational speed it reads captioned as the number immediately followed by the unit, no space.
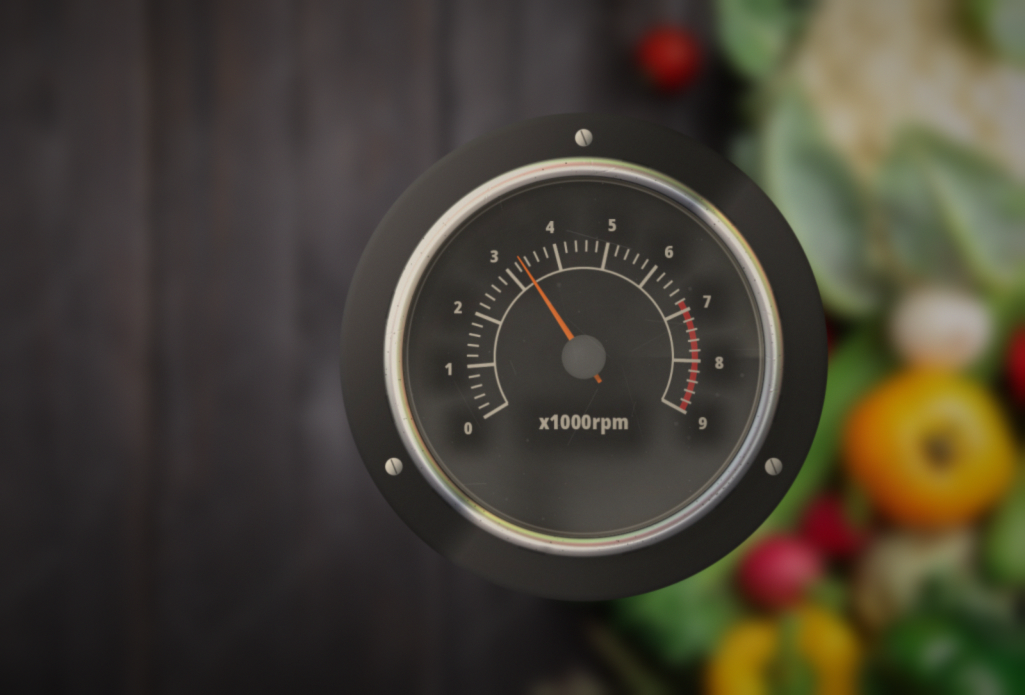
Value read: 3300rpm
